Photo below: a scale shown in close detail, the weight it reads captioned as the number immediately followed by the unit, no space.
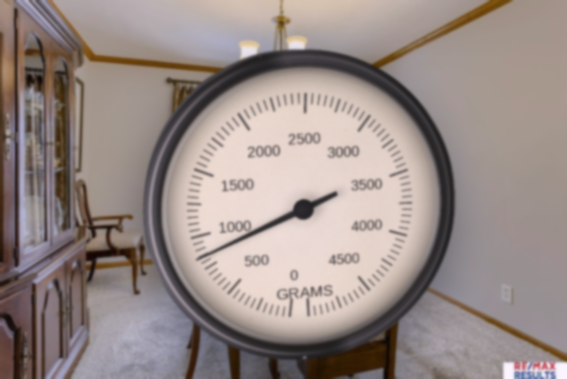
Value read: 850g
